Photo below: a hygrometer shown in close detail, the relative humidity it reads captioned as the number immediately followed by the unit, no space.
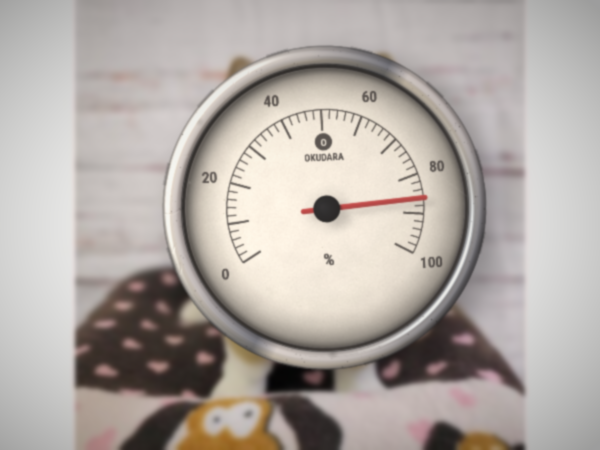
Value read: 86%
